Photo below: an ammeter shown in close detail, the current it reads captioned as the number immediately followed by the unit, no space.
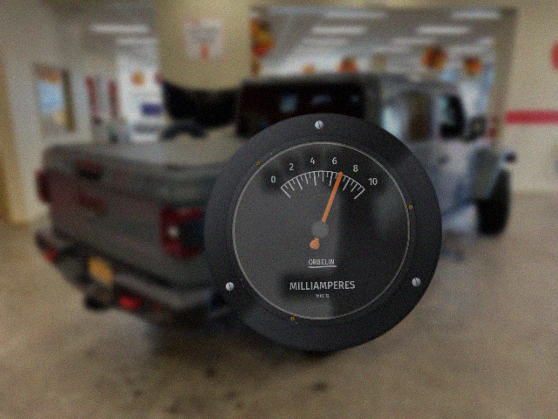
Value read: 7mA
